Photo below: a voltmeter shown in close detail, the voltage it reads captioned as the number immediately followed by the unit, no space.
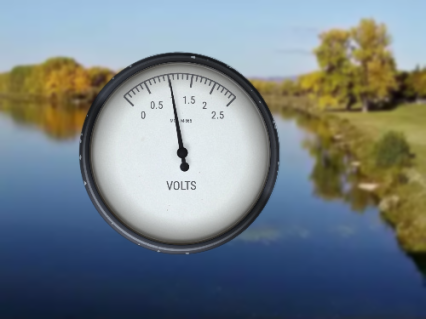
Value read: 1V
